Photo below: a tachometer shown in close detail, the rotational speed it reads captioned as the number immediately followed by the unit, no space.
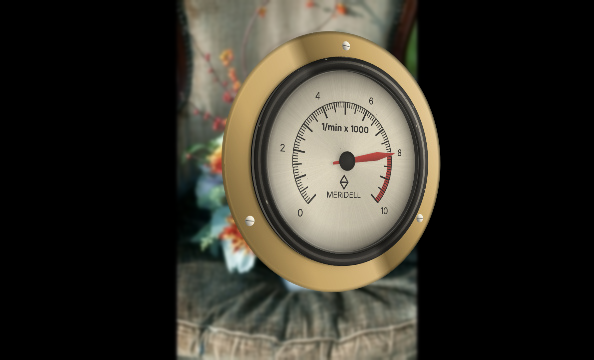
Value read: 8000rpm
